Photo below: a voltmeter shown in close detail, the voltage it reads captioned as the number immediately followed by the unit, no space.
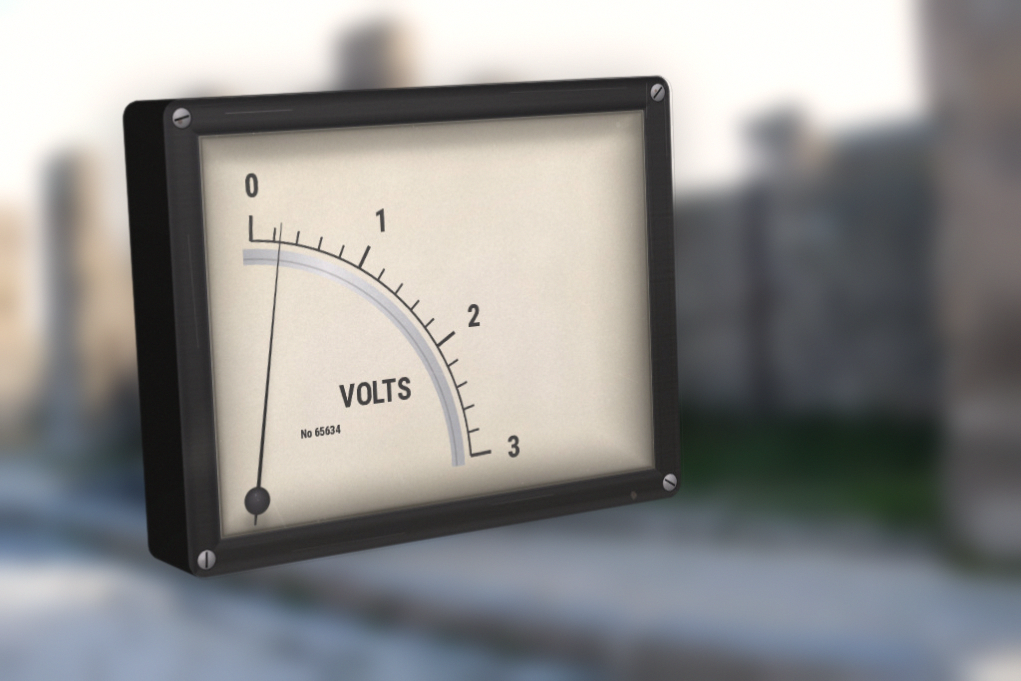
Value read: 0.2V
